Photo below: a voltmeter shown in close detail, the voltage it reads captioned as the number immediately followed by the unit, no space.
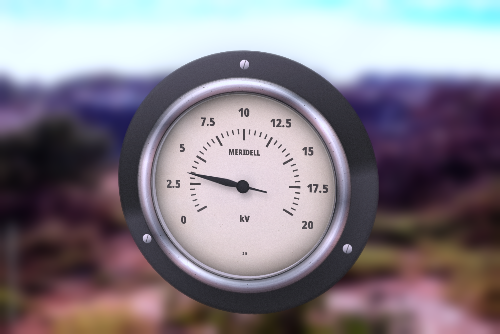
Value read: 3.5kV
